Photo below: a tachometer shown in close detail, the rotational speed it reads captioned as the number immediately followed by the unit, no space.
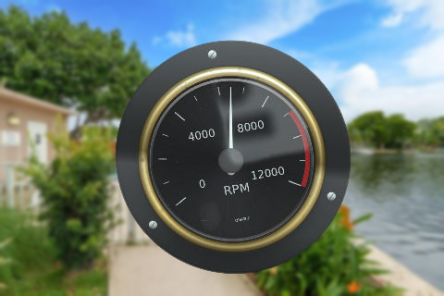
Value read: 6500rpm
